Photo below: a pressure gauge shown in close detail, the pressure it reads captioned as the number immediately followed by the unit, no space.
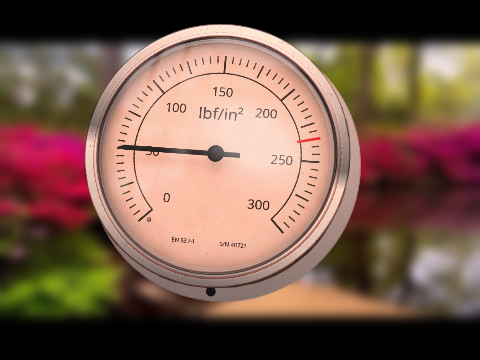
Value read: 50psi
